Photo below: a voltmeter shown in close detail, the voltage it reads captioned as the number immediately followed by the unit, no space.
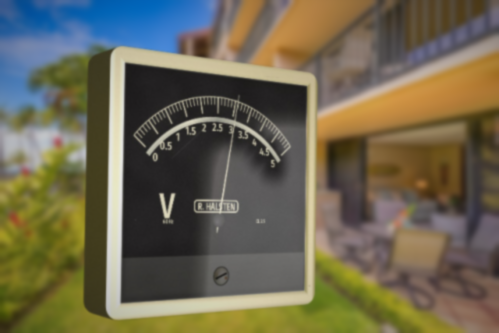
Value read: 3V
